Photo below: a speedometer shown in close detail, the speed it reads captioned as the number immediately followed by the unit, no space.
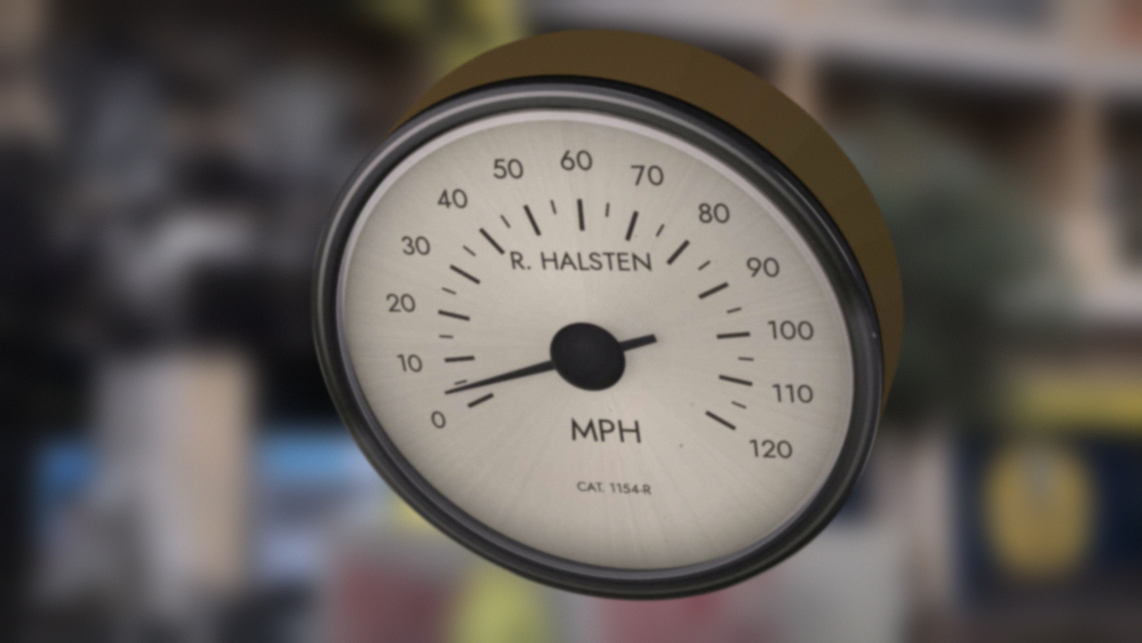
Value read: 5mph
